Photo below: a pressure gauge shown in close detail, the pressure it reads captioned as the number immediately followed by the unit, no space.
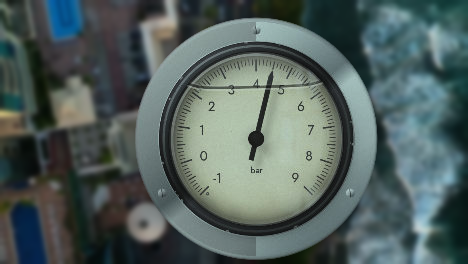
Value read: 4.5bar
